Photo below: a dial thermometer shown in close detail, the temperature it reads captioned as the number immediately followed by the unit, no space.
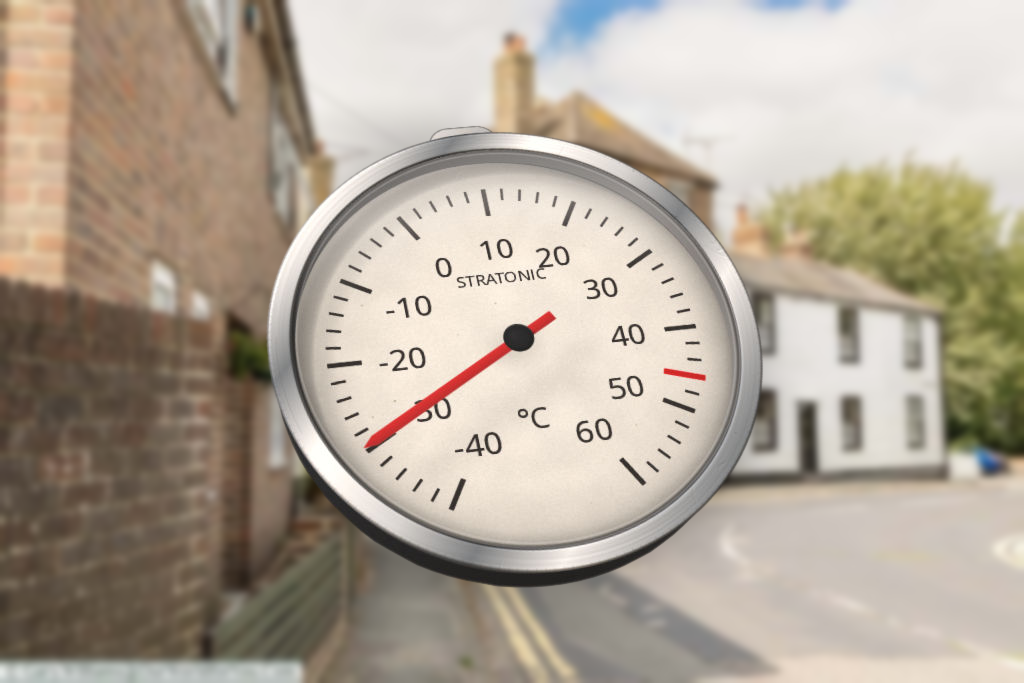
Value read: -30°C
